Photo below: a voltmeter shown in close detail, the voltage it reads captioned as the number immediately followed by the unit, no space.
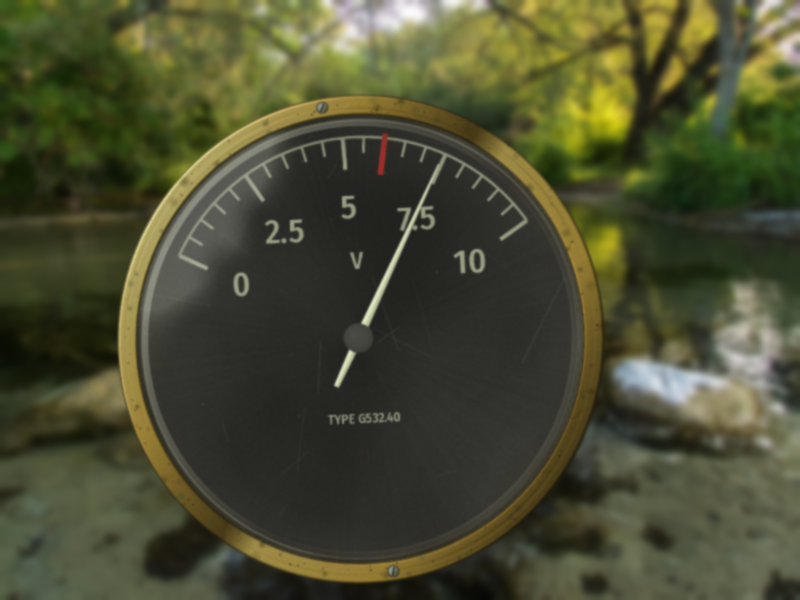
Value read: 7.5V
